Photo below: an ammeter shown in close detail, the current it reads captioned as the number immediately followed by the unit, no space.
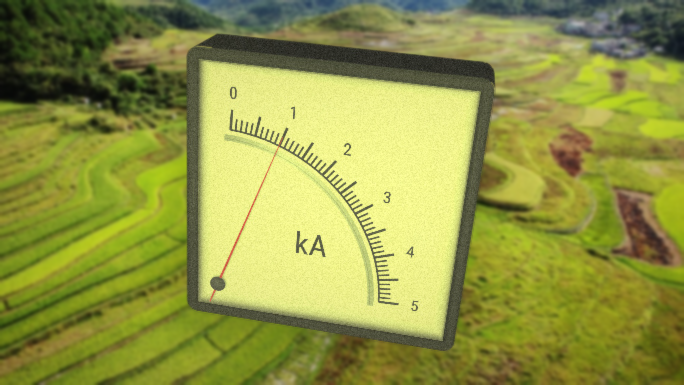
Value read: 1kA
